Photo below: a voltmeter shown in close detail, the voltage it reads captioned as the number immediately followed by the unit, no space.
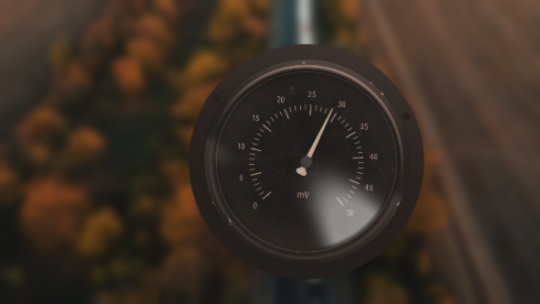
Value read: 29mV
